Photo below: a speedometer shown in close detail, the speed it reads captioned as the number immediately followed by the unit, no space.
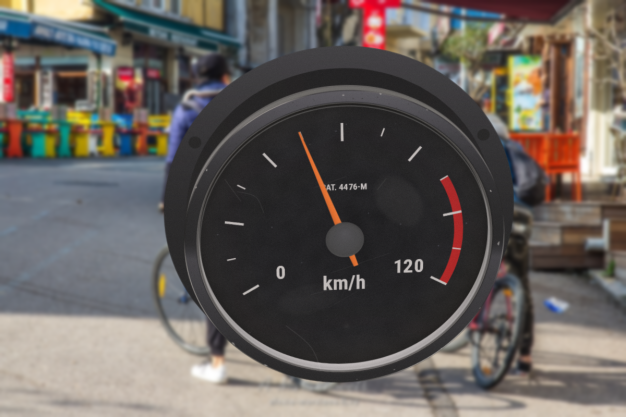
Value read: 50km/h
